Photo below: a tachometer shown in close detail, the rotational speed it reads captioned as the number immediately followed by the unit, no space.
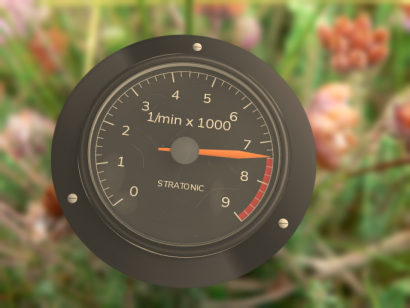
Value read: 7400rpm
